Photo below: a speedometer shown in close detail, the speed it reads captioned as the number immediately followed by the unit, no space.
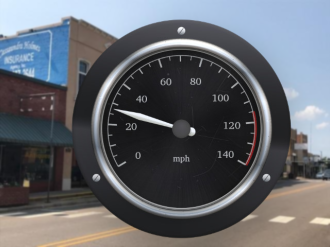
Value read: 27.5mph
